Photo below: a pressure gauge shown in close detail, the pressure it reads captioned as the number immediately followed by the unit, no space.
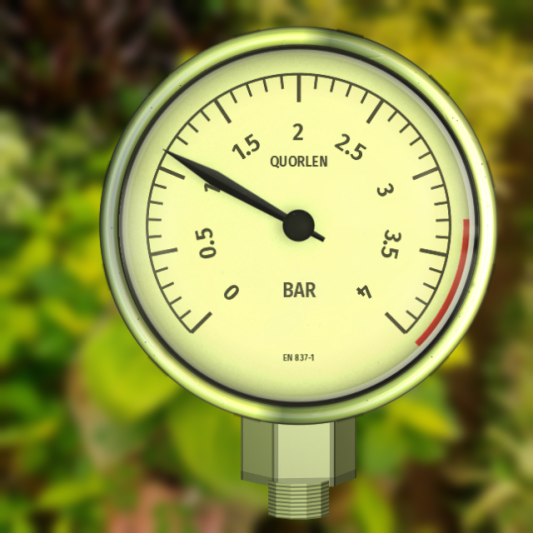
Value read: 1.1bar
